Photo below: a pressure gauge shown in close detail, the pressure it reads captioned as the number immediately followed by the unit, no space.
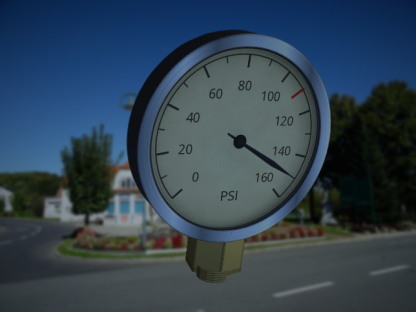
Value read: 150psi
